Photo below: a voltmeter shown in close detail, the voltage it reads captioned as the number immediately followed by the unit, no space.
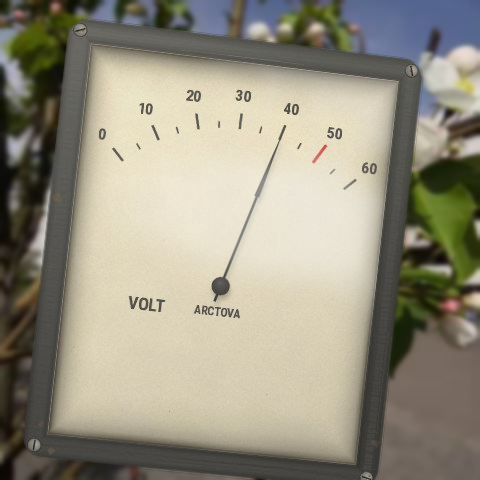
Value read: 40V
